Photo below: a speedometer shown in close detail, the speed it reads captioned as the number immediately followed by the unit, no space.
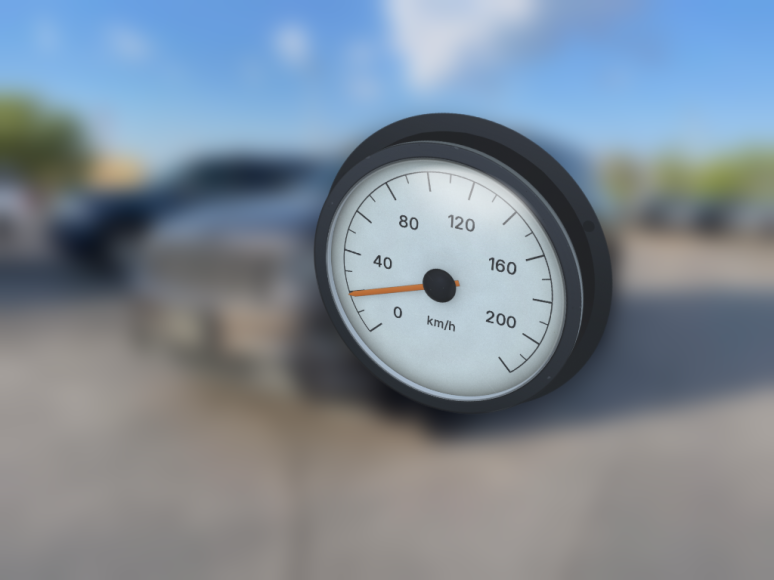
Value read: 20km/h
